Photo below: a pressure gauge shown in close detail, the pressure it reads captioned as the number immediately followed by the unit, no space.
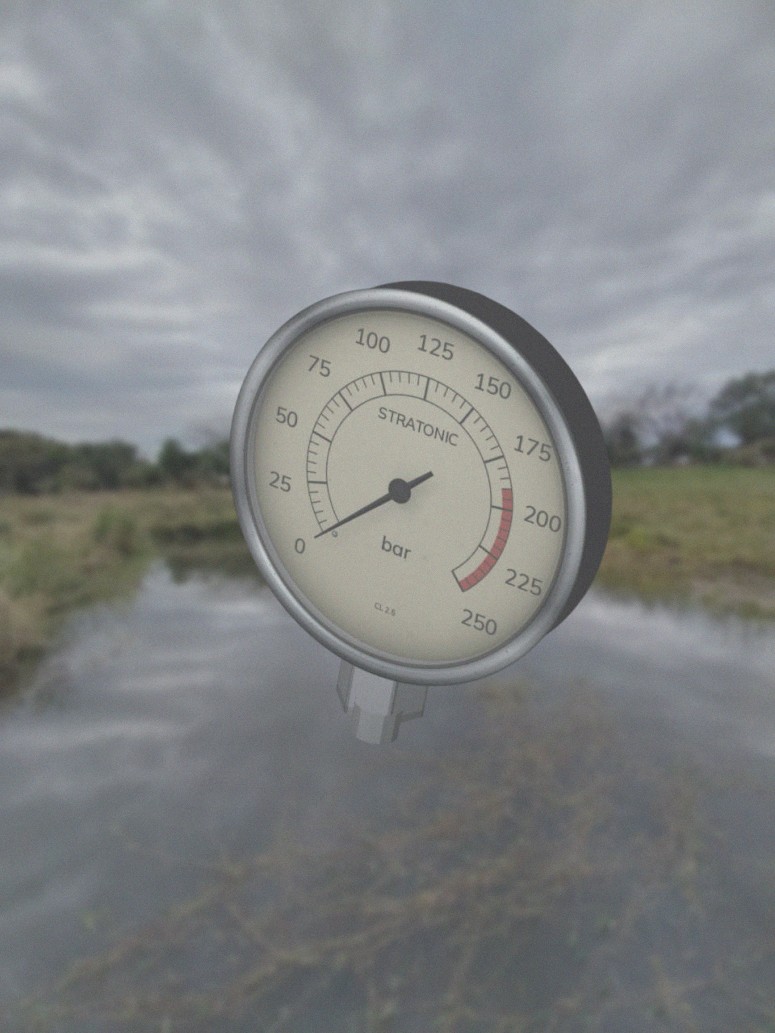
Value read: 0bar
